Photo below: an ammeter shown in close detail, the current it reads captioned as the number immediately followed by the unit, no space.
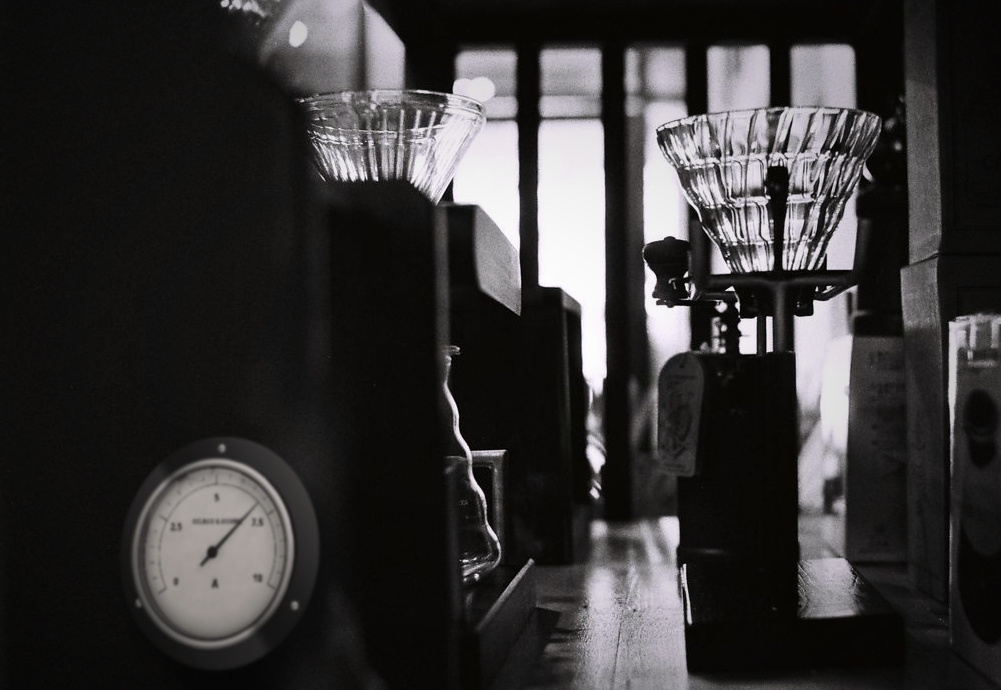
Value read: 7A
